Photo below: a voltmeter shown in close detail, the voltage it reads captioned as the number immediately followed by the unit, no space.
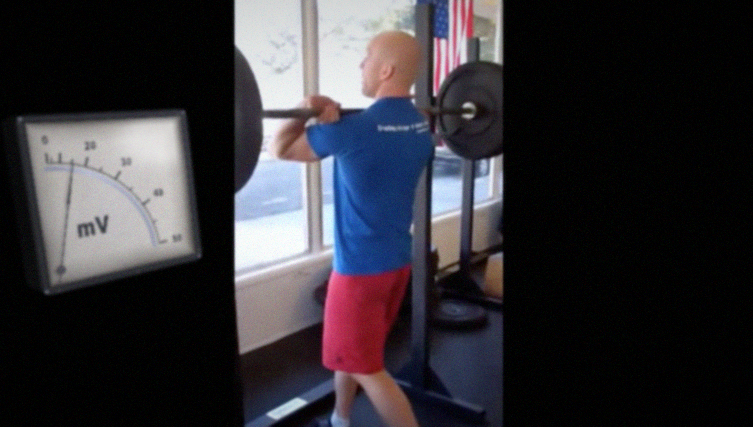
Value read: 15mV
